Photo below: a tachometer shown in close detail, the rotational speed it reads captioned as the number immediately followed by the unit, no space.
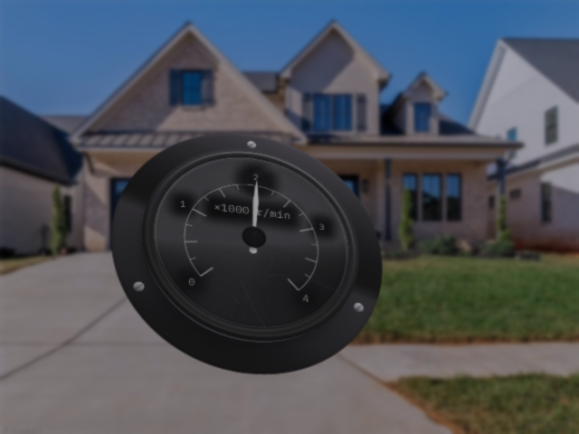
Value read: 2000rpm
